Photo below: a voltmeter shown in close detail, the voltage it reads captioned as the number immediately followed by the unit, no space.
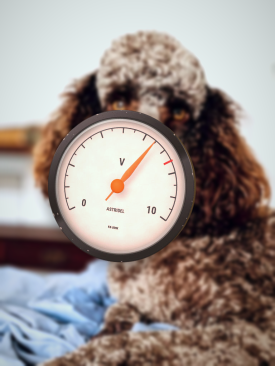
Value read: 6.5V
